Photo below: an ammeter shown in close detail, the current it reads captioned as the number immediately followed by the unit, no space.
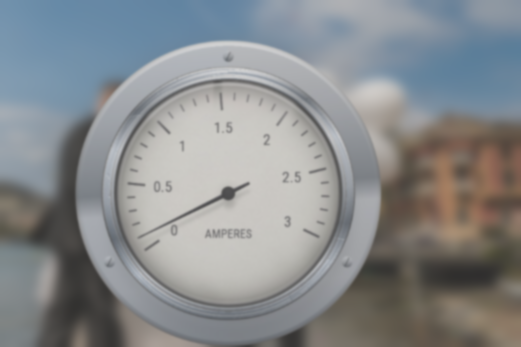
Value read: 0.1A
